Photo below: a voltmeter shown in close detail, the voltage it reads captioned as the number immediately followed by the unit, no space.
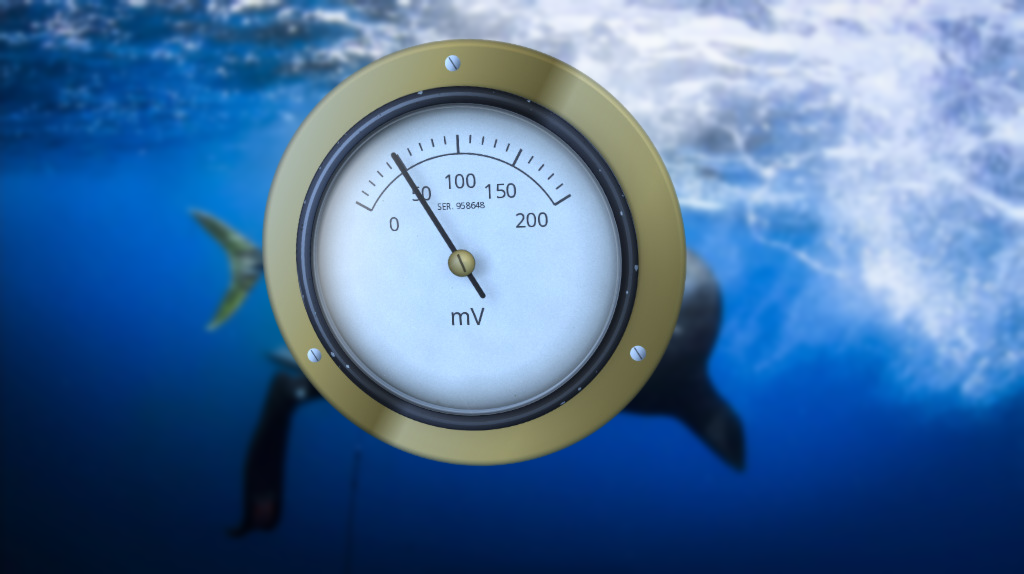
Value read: 50mV
